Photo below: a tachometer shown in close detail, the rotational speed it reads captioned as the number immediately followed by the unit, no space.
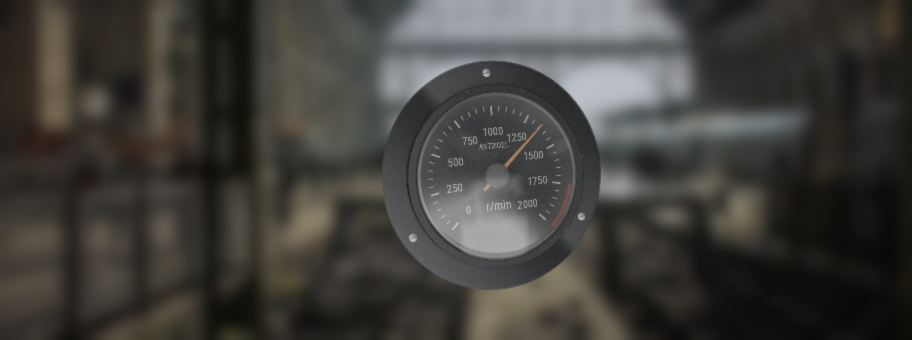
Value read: 1350rpm
